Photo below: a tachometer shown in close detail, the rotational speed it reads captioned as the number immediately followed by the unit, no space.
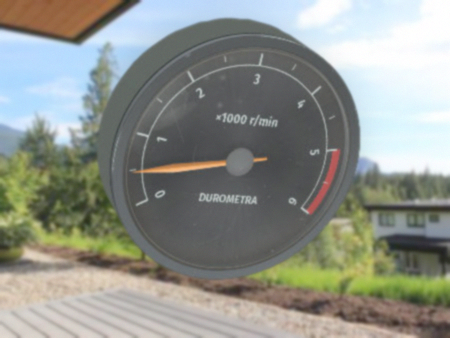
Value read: 500rpm
